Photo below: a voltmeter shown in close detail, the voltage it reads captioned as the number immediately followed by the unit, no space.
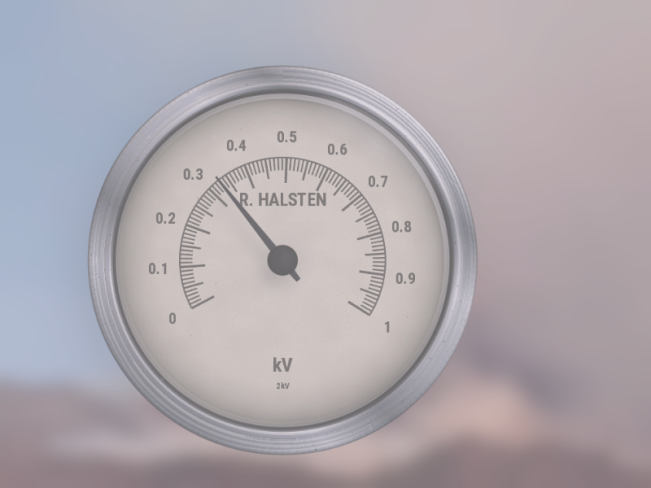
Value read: 0.33kV
